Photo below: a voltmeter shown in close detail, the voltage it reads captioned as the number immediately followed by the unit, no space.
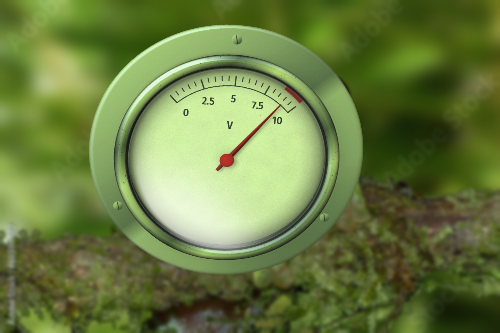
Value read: 9V
